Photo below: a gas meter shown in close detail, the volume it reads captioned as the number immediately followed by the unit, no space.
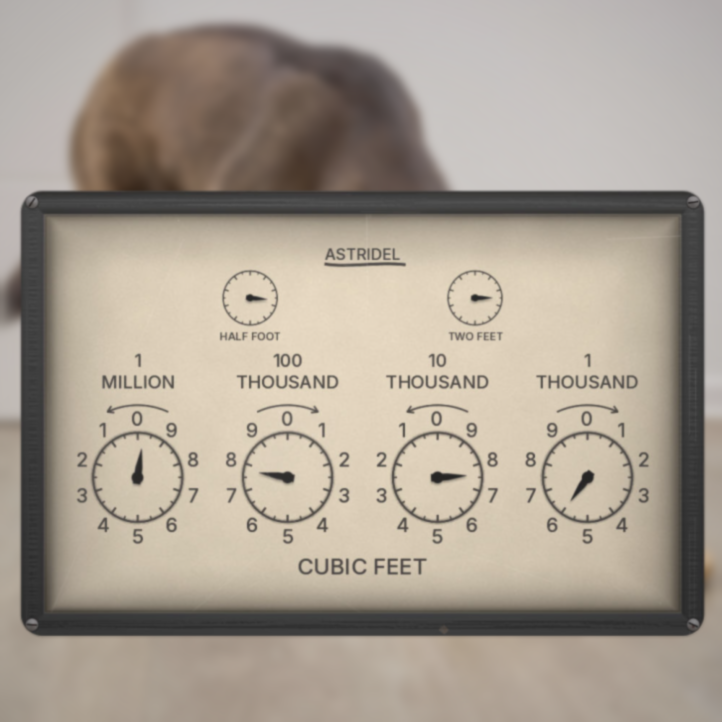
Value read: 977600ft³
